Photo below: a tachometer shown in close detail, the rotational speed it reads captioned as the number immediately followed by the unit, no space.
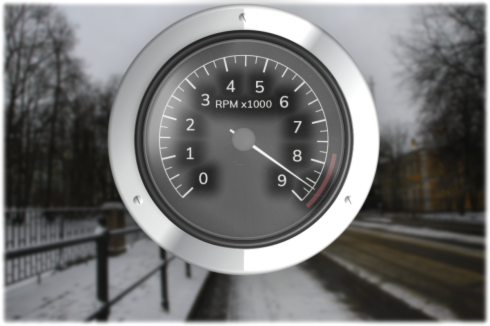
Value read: 8625rpm
